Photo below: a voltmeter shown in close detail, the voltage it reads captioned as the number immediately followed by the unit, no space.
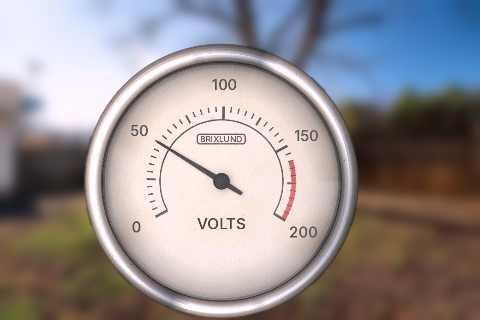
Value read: 50V
